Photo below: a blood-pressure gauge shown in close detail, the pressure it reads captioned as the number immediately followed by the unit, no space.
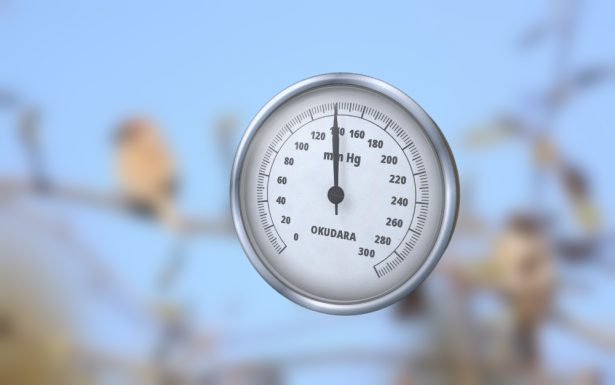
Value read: 140mmHg
